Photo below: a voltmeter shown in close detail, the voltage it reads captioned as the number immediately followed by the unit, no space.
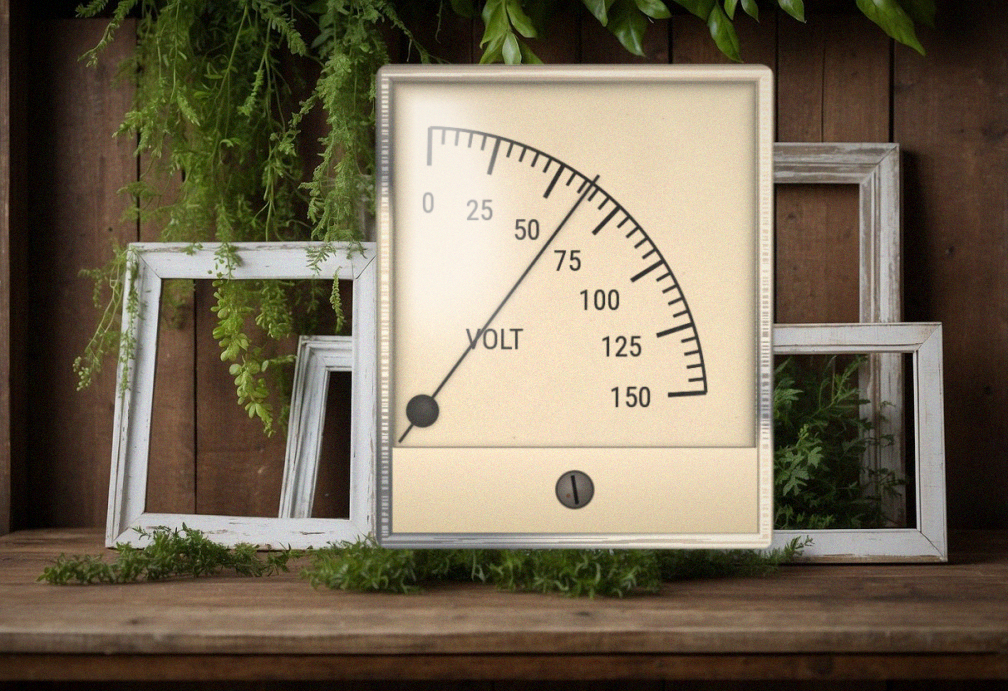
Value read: 62.5V
